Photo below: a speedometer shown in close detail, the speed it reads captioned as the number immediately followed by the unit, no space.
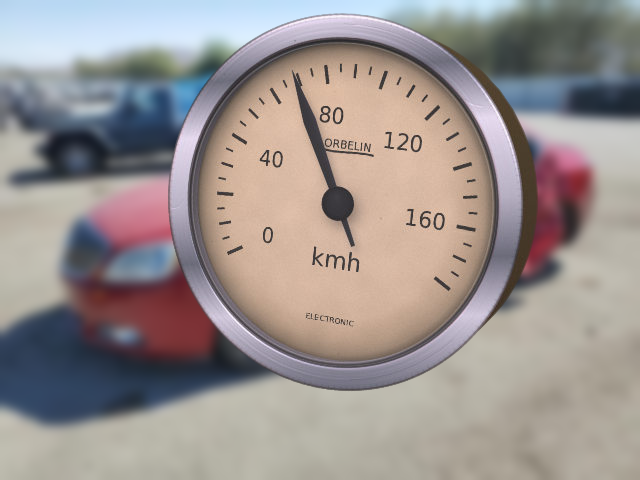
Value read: 70km/h
